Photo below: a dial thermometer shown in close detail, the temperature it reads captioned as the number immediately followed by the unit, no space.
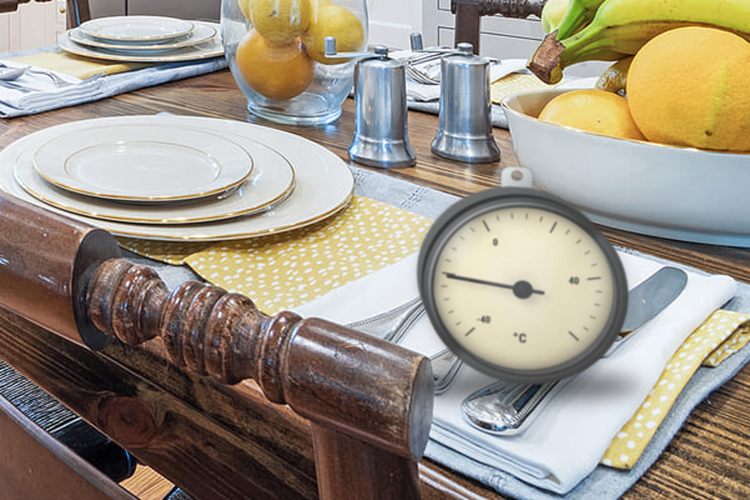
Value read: -20°C
